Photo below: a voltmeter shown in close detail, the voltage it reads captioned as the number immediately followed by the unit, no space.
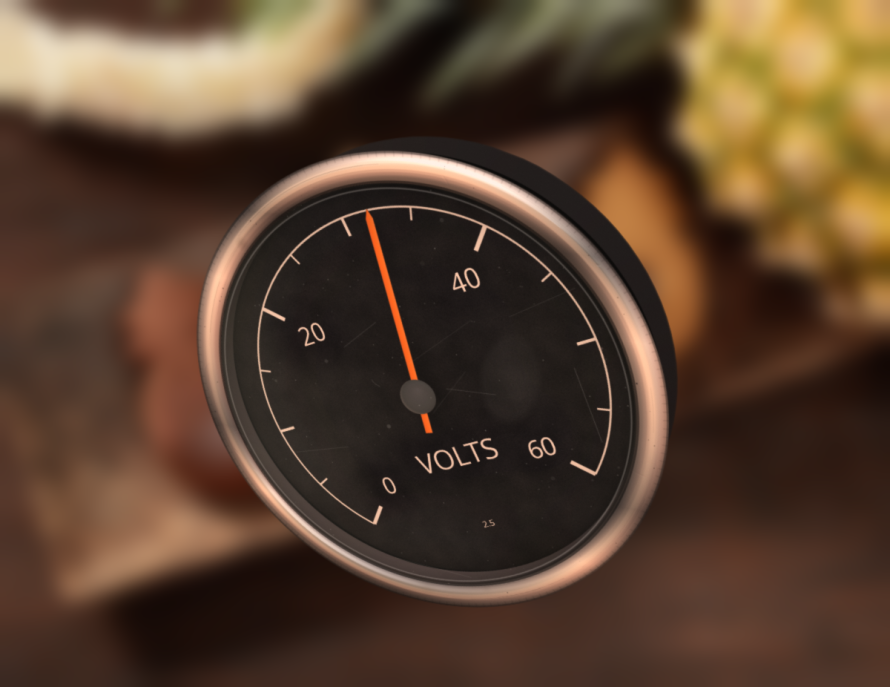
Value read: 32.5V
